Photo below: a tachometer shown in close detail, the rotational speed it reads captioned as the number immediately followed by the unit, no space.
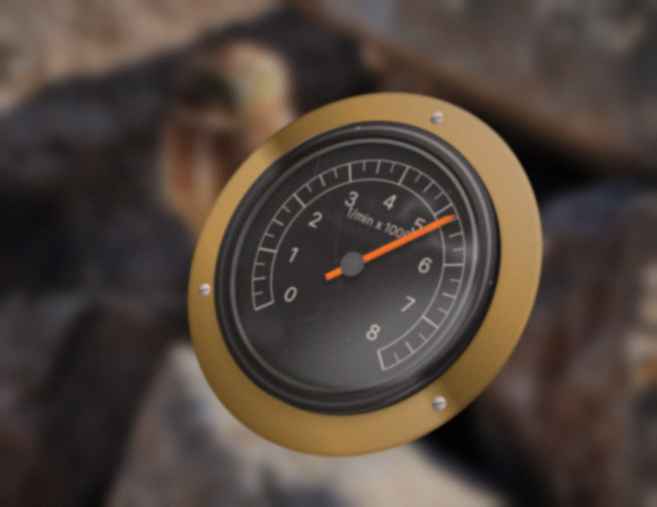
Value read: 5250rpm
